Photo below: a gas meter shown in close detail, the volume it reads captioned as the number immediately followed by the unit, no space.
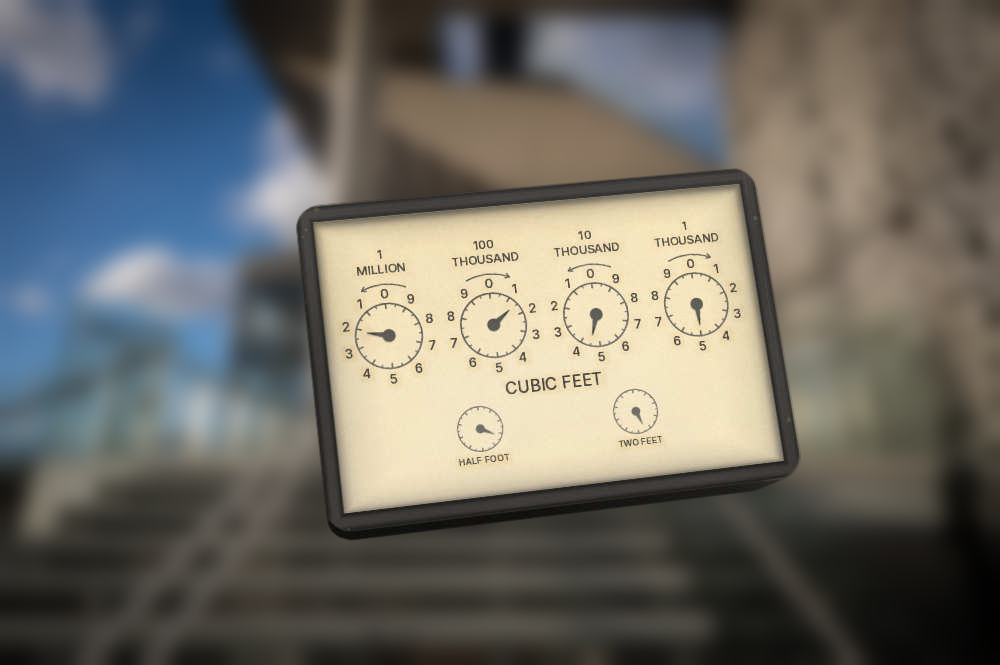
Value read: 214500ft³
